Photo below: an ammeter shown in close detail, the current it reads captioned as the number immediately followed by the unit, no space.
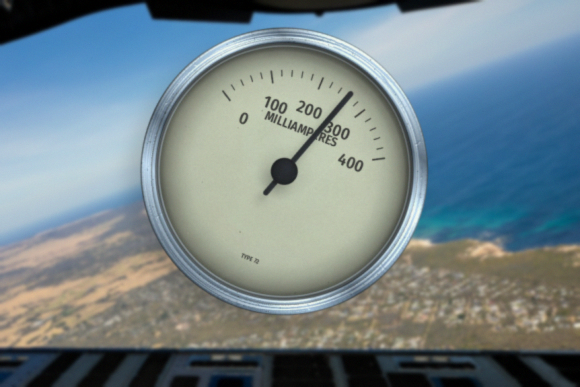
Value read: 260mA
